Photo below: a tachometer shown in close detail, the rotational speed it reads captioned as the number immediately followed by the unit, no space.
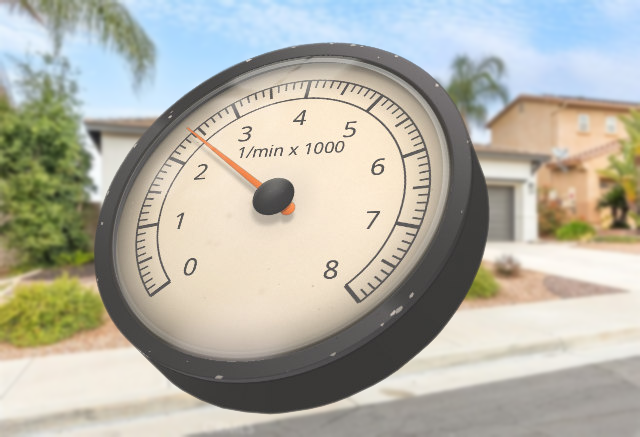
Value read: 2400rpm
